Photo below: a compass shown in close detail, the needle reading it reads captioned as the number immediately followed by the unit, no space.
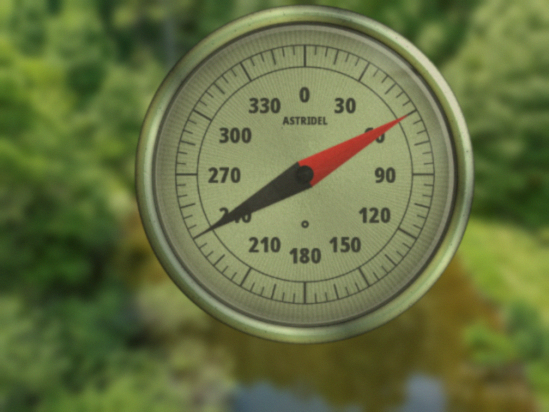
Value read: 60°
